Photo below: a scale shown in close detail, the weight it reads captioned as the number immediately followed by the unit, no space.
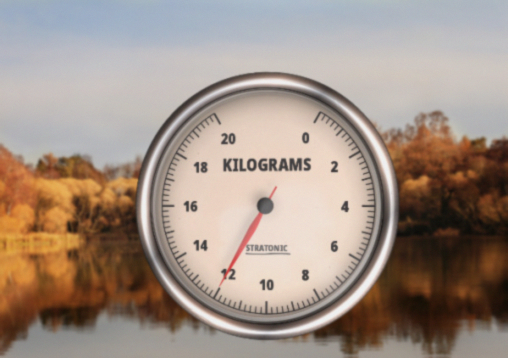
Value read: 12kg
